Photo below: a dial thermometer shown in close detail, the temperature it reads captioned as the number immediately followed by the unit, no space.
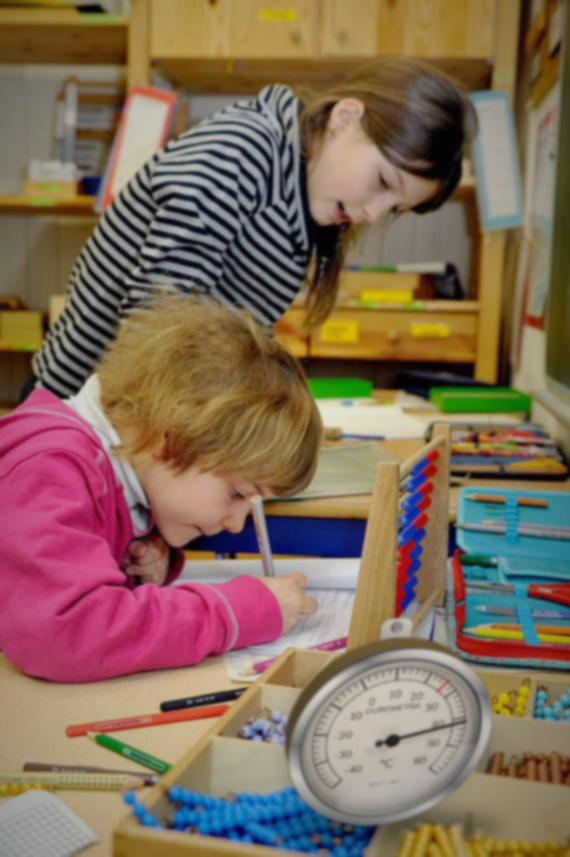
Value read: 40°C
